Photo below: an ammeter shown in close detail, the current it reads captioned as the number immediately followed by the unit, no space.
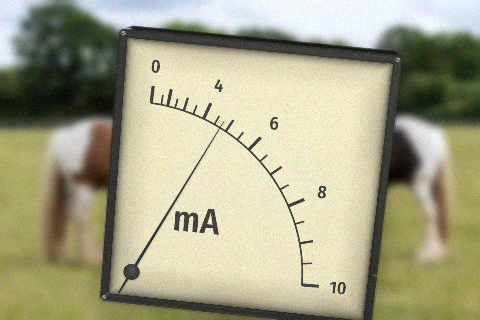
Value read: 4.75mA
